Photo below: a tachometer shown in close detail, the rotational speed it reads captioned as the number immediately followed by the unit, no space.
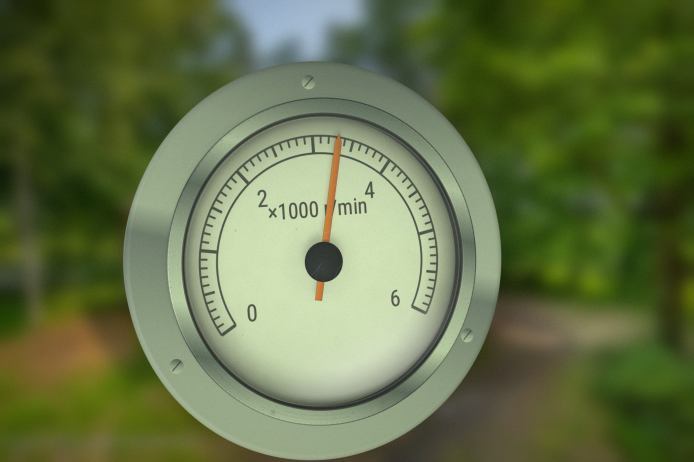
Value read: 3300rpm
